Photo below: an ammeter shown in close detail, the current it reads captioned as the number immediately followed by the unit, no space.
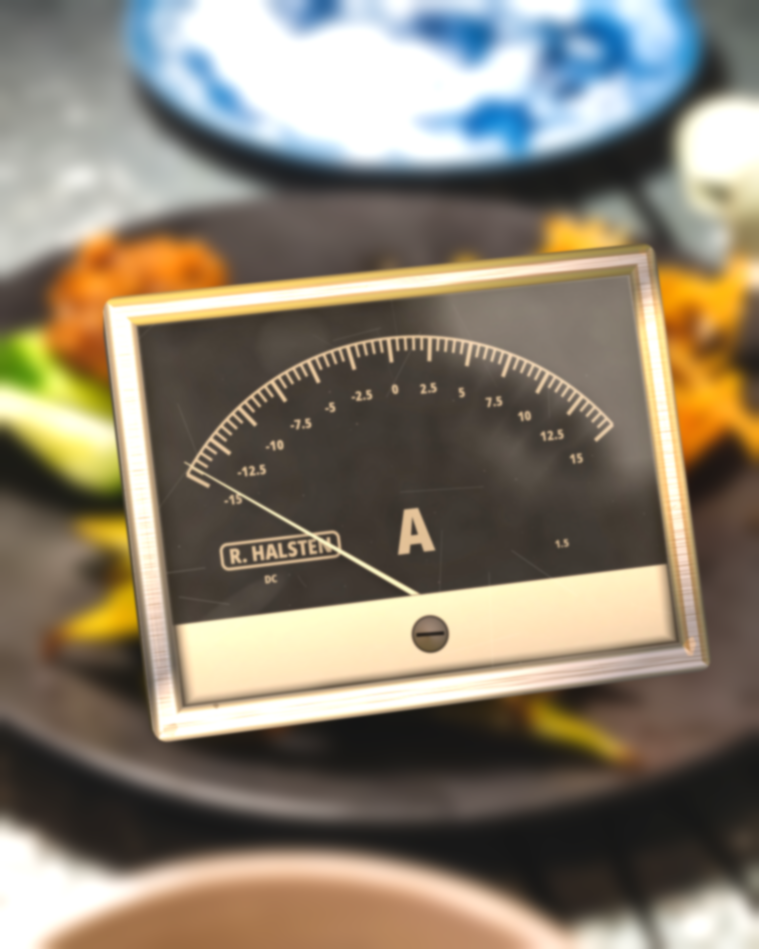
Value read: -14.5A
